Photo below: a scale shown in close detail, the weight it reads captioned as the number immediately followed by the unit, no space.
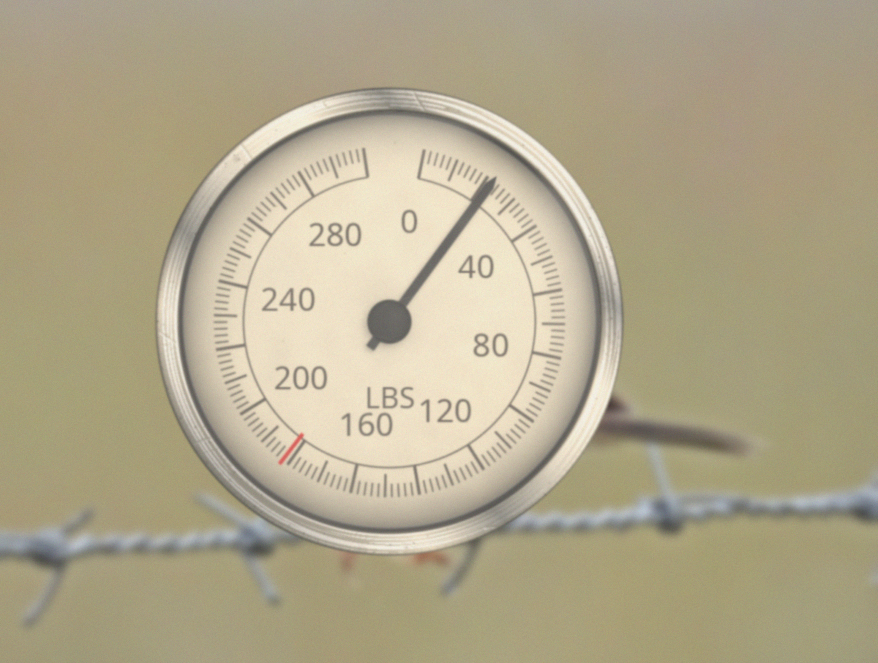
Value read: 22lb
